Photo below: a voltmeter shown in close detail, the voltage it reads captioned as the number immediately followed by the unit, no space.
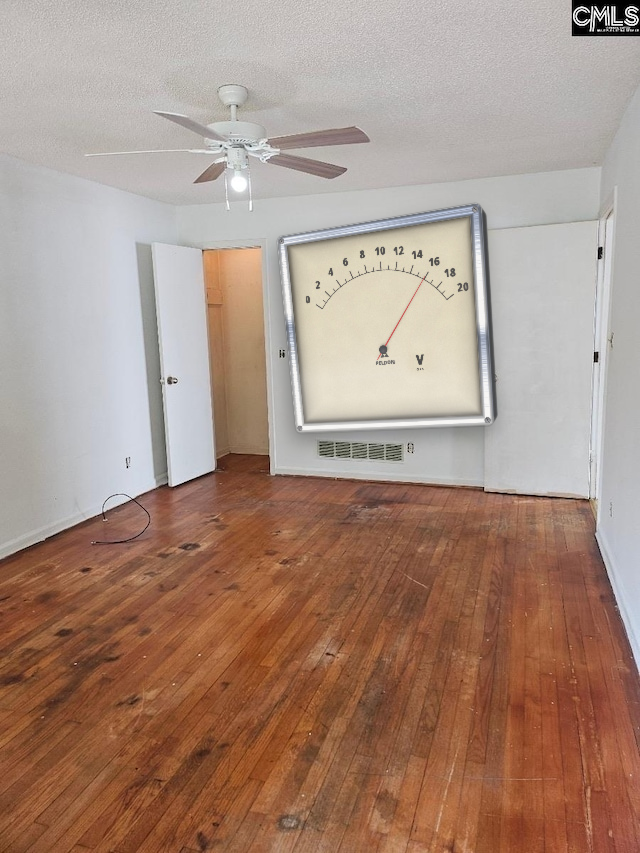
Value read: 16V
